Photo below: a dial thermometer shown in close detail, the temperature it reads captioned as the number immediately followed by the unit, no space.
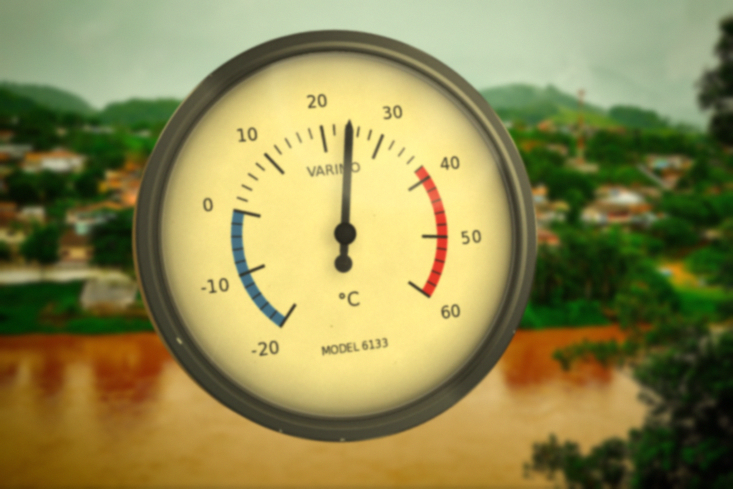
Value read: 24°C
